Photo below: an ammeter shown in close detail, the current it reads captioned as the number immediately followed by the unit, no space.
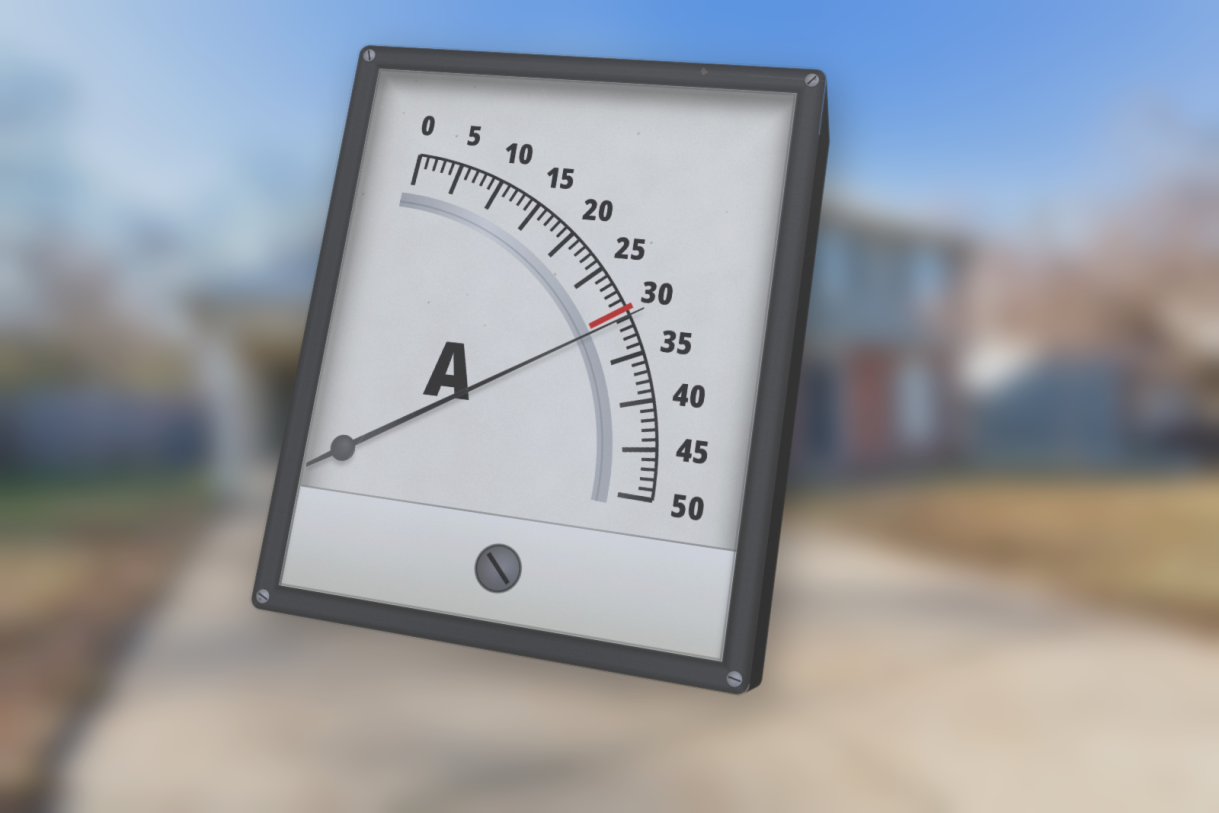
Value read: 31A
